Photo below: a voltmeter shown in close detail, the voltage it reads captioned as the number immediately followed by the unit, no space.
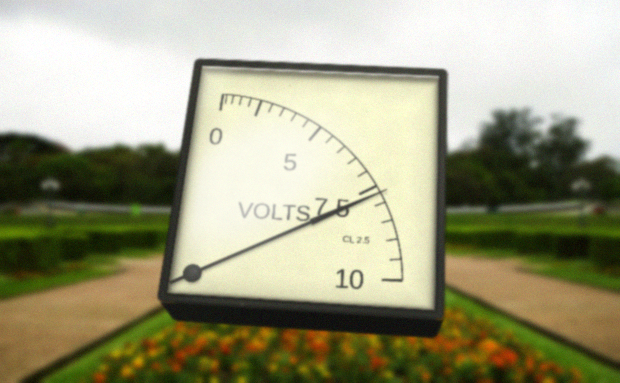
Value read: 7.75V
